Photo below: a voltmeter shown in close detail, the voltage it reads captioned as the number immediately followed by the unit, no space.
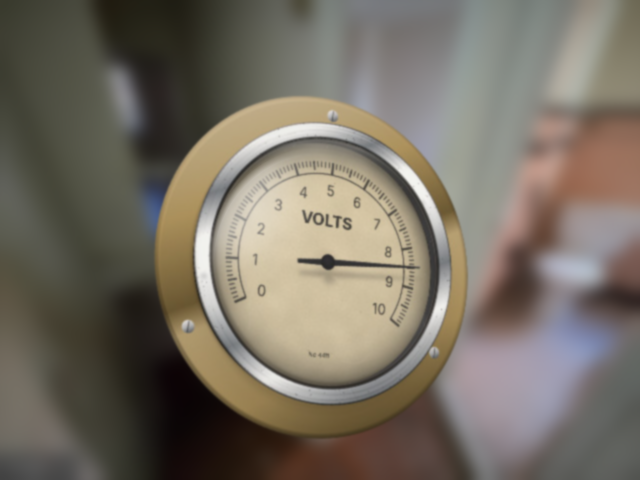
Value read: 8.5V
